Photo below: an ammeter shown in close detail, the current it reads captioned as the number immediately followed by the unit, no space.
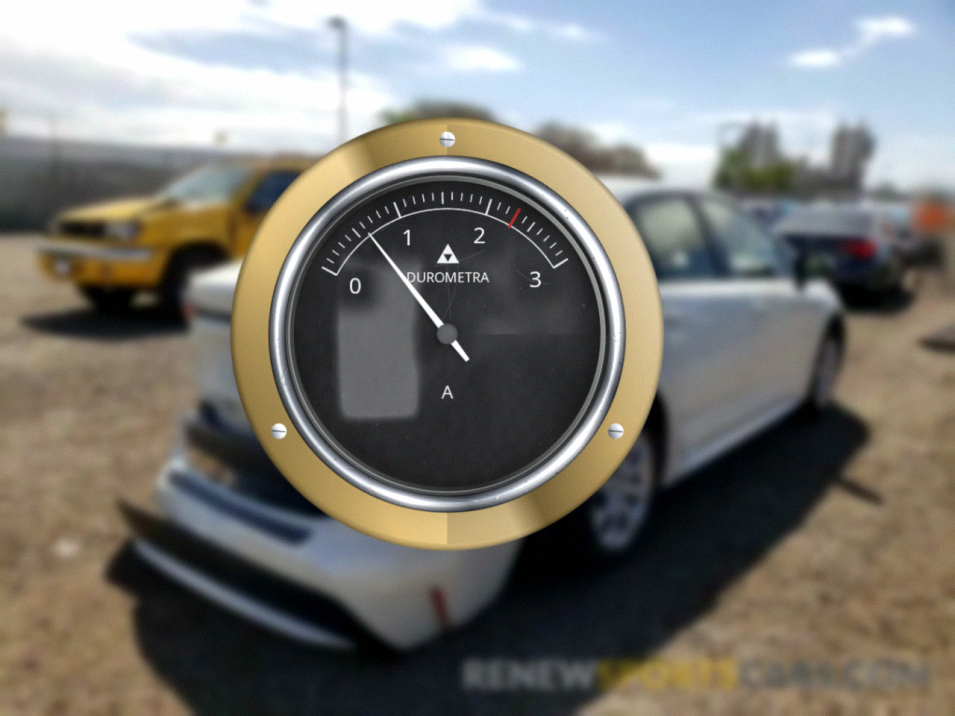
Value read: 0.6A
